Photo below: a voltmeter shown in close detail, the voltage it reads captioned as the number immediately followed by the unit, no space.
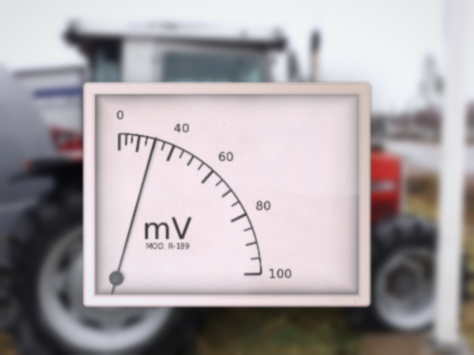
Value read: 30mV
